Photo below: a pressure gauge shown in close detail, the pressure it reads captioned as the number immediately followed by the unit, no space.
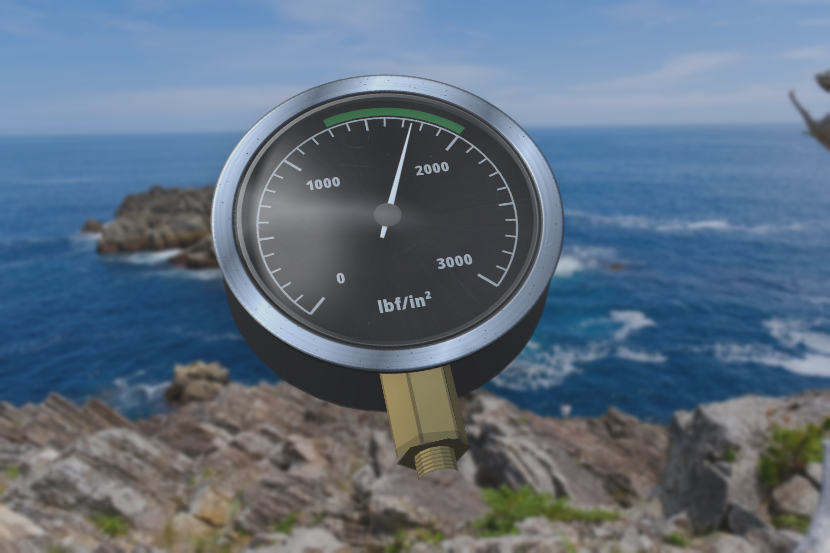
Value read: 1750psi
